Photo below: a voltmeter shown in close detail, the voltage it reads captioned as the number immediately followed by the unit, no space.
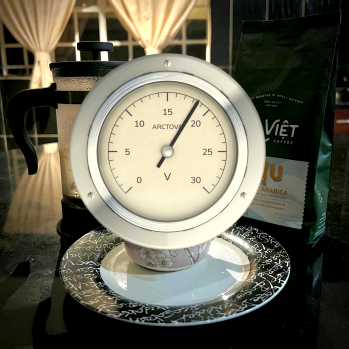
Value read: 18.5V
